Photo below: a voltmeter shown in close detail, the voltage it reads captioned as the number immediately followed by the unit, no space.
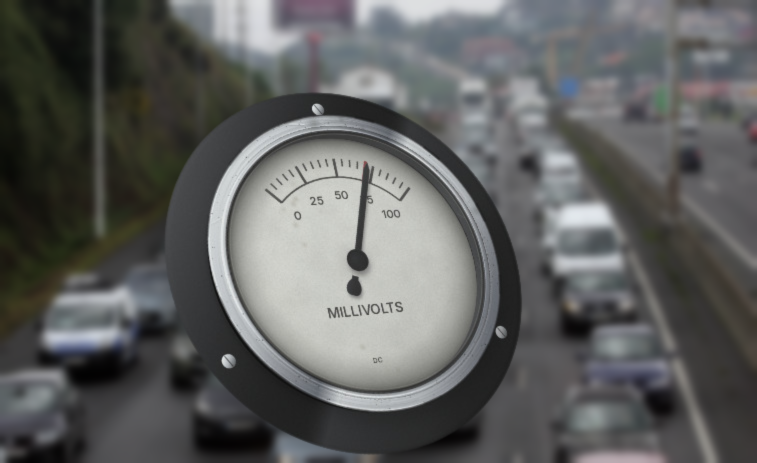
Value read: 70mV
